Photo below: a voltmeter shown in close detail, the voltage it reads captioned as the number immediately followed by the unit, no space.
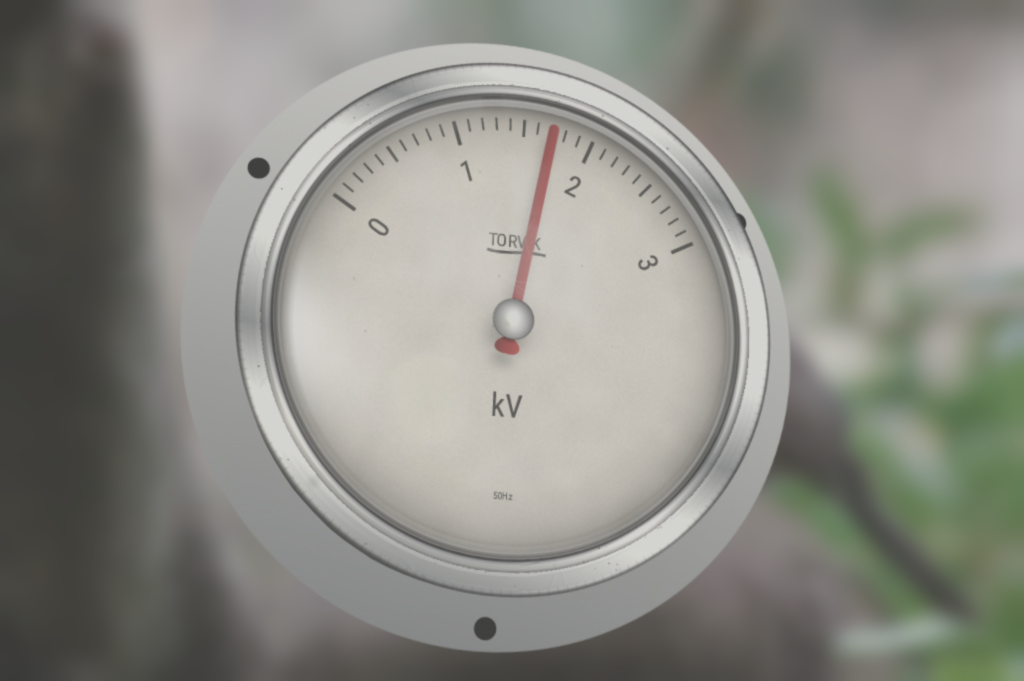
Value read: 1.7kV
